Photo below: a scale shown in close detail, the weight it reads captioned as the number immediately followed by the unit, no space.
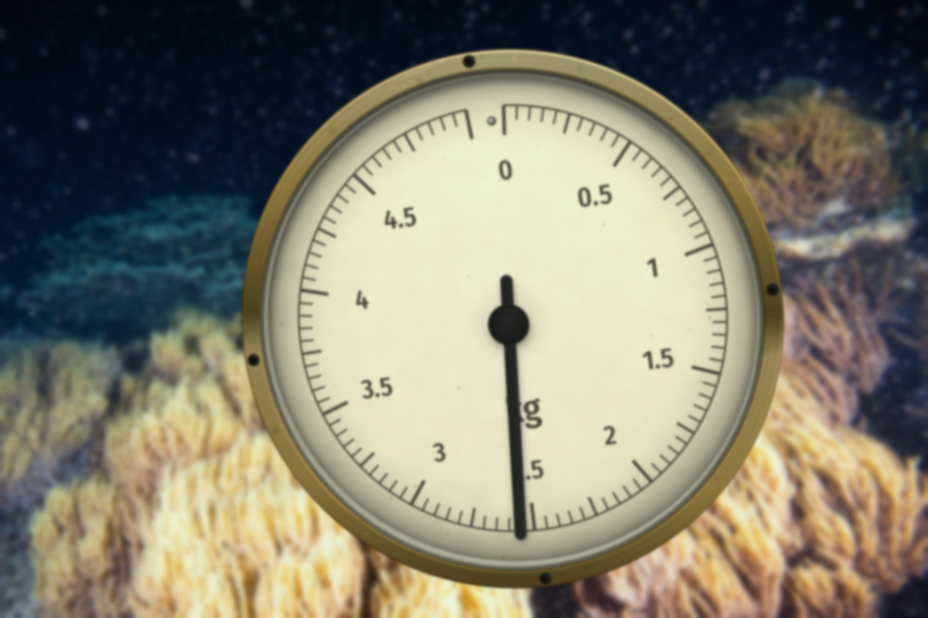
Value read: 2.55kg
